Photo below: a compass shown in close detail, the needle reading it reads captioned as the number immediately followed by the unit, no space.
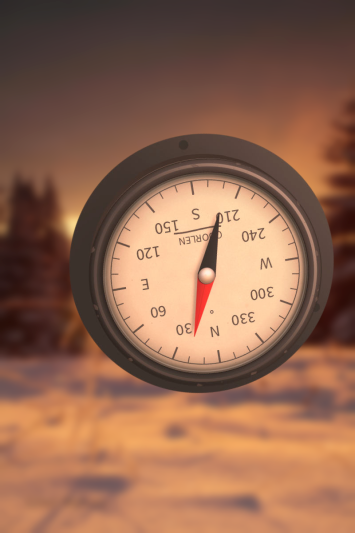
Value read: 20°
